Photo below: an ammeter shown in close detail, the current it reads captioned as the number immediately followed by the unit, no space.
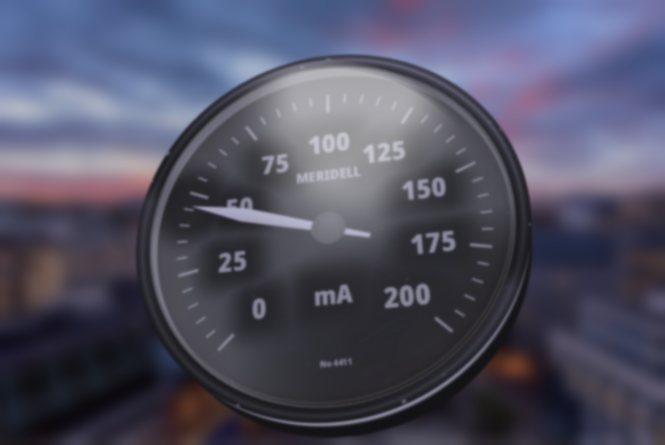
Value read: 45mA
